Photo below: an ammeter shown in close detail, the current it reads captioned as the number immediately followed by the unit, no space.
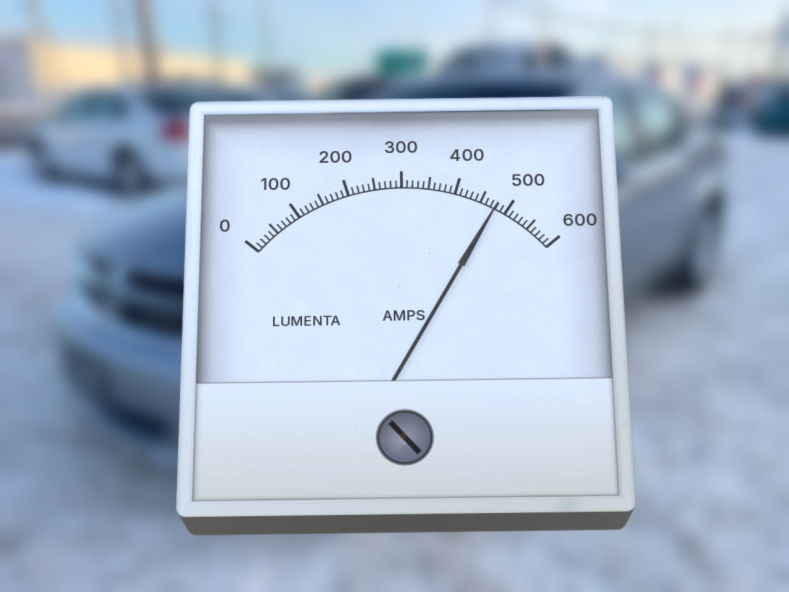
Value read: 480A
